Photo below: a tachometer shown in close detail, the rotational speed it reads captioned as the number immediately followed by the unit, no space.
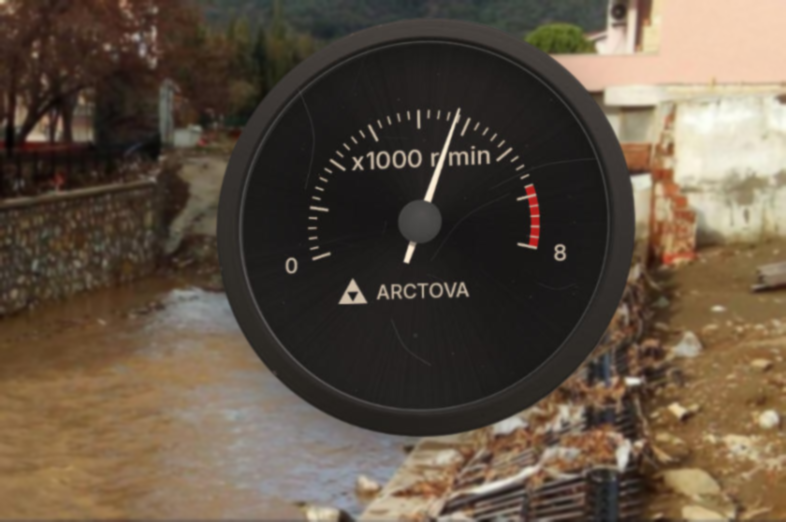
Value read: 4800rpm
